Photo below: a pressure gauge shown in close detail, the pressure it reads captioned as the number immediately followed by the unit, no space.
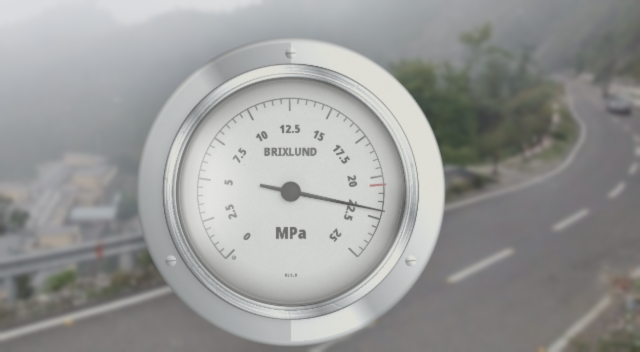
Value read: 22MPa
